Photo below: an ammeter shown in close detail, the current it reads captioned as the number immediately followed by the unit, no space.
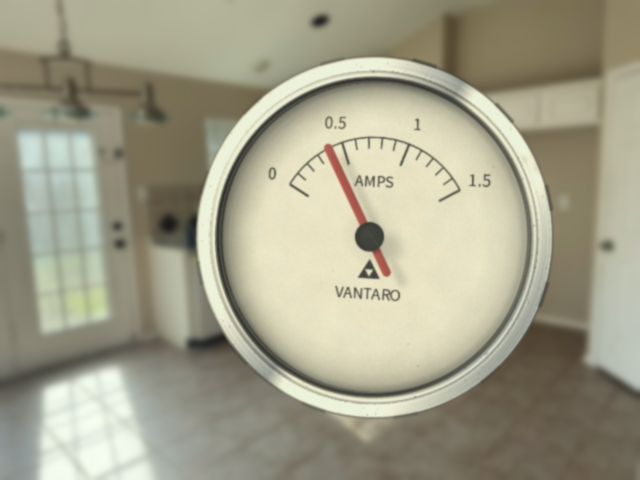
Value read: 0.4A
